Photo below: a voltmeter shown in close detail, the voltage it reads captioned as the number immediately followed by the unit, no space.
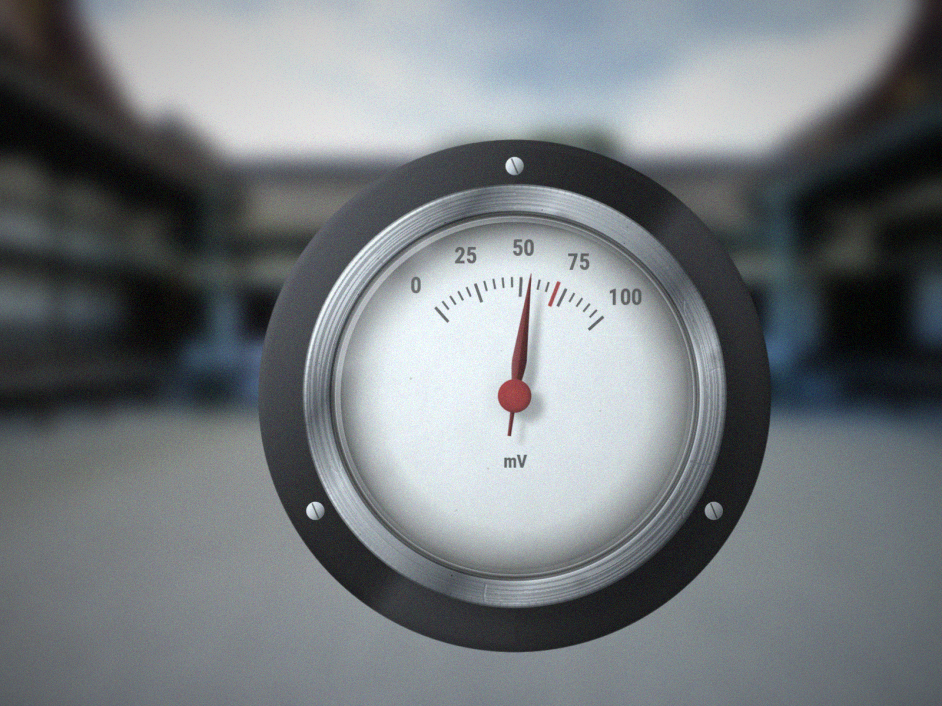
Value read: 55mV
